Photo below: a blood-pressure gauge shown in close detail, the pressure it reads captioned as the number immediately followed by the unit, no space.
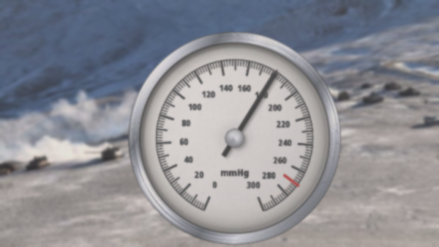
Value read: 180mmHg
